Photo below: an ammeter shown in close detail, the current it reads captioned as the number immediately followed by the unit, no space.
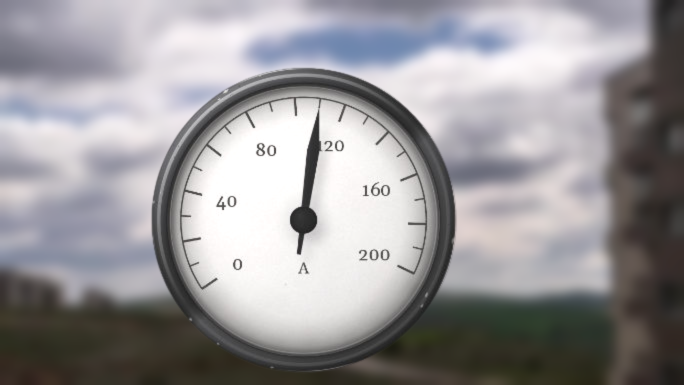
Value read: 110A
